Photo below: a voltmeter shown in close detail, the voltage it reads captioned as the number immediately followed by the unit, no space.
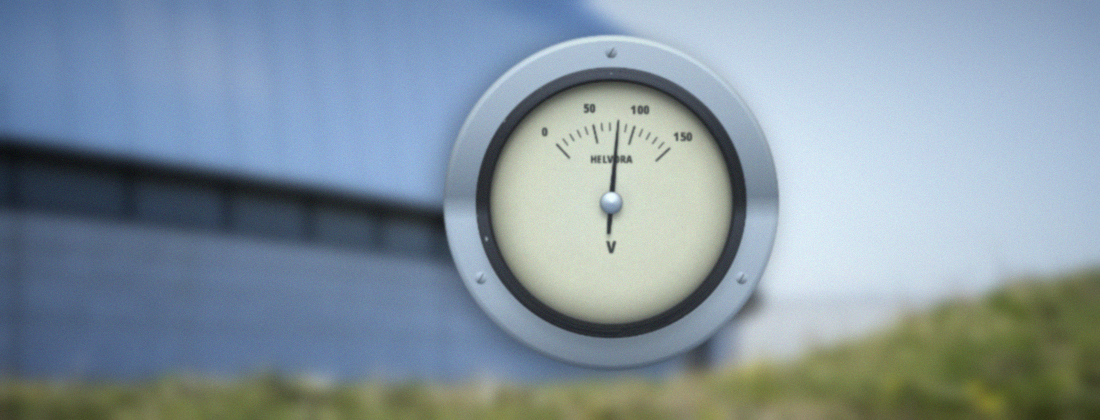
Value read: 80V
